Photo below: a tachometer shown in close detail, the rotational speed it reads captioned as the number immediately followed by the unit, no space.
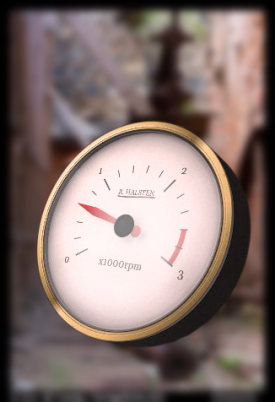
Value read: 600rpm
